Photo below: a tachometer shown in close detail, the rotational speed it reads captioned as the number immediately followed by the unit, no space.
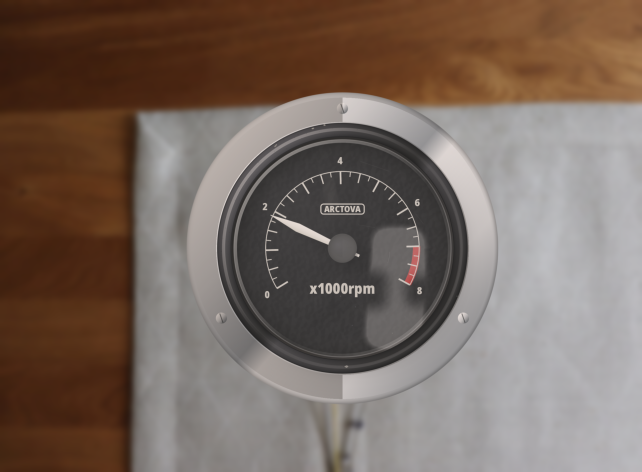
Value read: 1875rpm
